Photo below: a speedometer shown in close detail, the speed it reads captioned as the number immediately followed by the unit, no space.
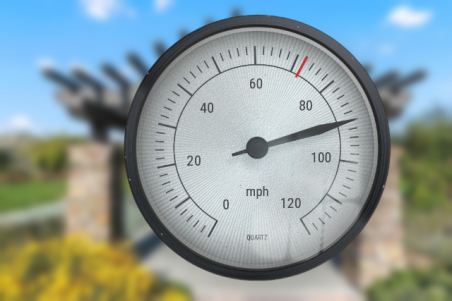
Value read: 90mph
